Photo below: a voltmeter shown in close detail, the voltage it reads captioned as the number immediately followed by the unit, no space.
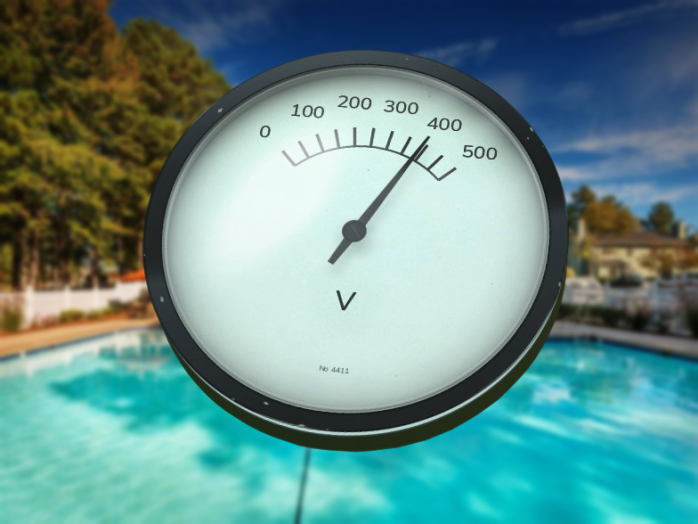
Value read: 400V
